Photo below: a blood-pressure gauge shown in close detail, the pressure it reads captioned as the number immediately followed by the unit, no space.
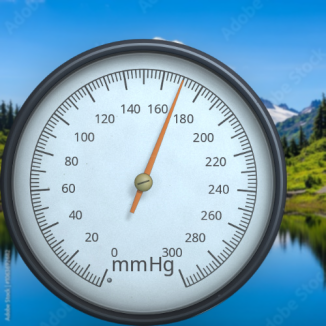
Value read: 170mmHg
